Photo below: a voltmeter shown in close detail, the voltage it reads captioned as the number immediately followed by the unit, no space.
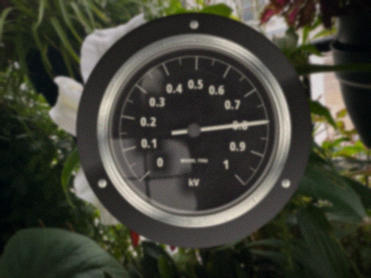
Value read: 0.8kV
